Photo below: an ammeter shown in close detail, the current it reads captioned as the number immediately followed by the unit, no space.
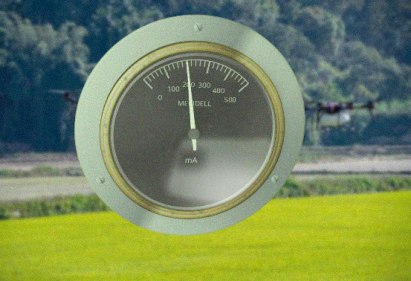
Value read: 200mA
